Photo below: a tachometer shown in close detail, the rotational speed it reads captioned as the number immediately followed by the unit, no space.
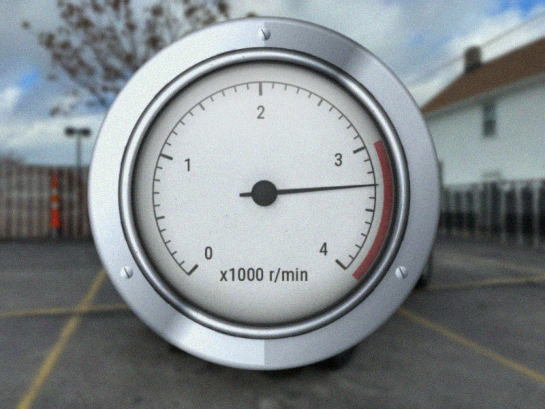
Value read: 3300rpm
